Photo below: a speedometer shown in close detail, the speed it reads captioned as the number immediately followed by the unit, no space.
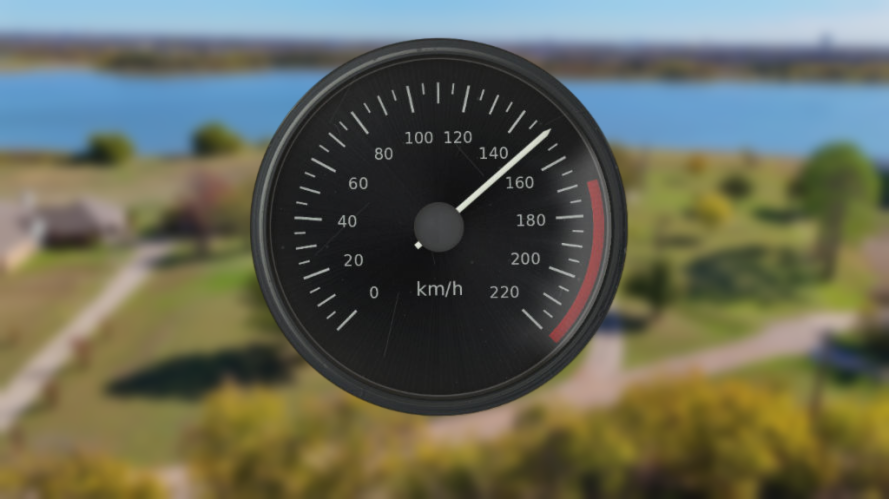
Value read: 150km/h
